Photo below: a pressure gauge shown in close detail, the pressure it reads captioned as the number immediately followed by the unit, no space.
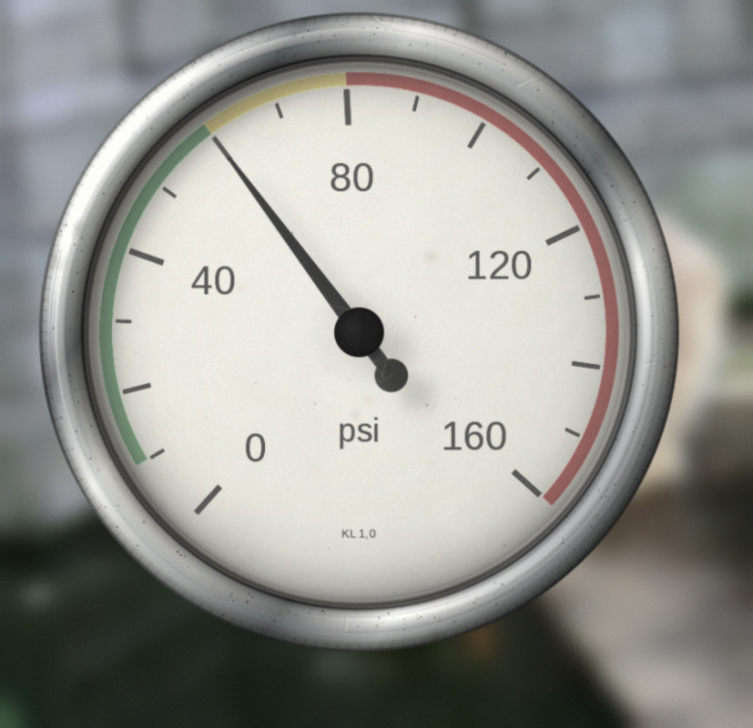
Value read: 60psi
